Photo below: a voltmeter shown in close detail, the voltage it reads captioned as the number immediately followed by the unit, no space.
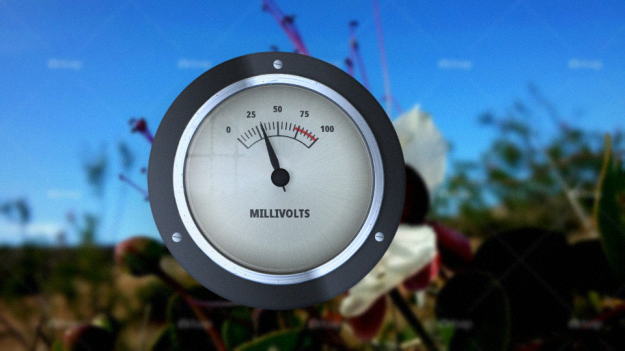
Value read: 30mV
